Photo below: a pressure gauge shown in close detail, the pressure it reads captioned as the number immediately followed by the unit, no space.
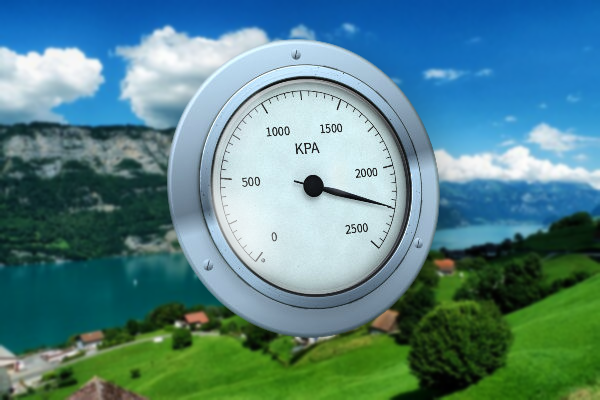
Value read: 2250kPa
